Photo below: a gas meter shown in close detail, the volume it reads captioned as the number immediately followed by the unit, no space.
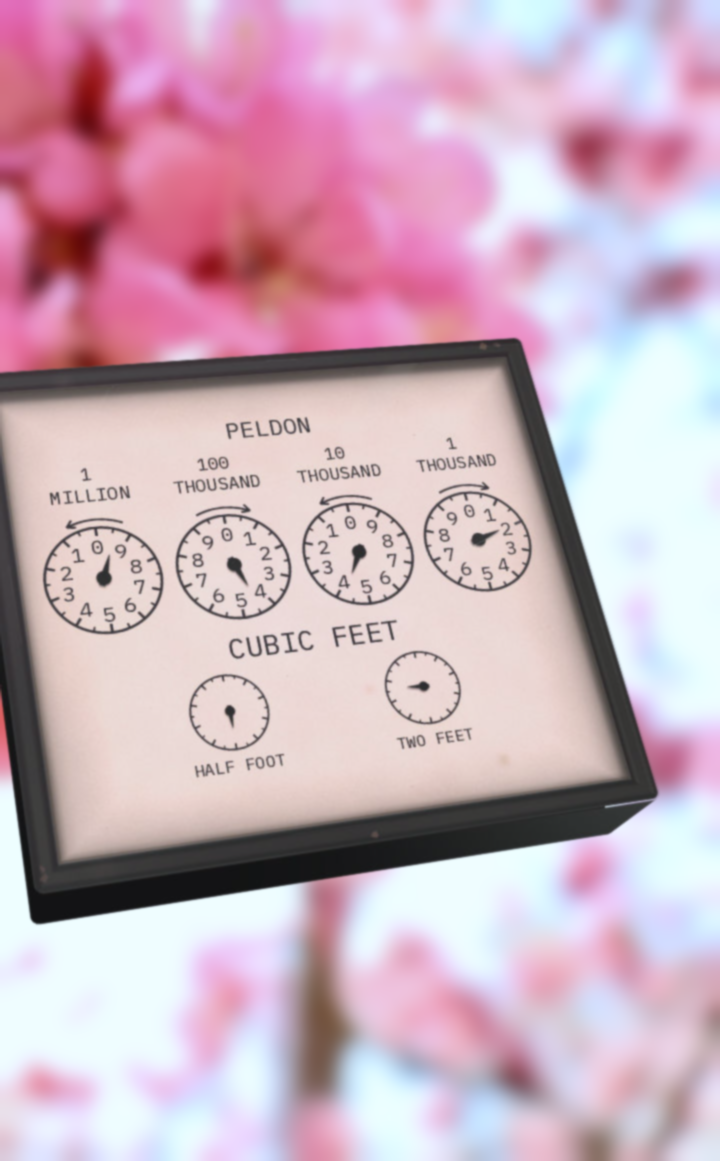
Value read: 944200ft³
